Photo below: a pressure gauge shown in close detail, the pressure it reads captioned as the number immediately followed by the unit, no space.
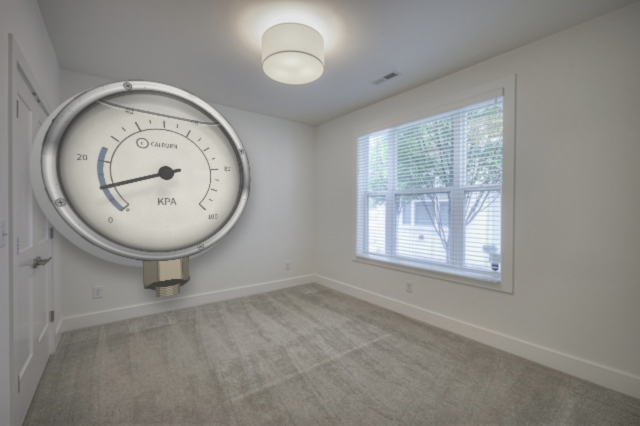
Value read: 10kPa
